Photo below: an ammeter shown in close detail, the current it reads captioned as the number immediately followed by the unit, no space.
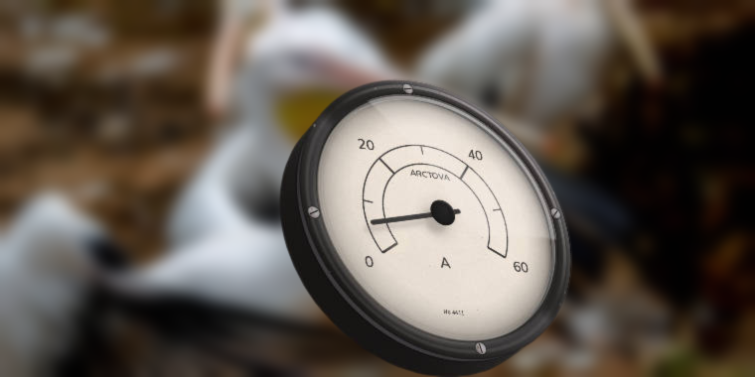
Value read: 5A
